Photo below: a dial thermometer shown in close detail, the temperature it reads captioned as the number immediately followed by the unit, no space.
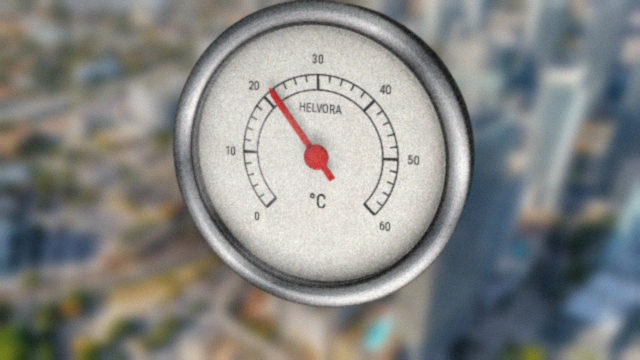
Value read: 22°C
